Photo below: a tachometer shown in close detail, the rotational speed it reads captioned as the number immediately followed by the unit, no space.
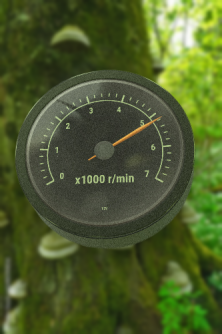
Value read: 5200rpm
